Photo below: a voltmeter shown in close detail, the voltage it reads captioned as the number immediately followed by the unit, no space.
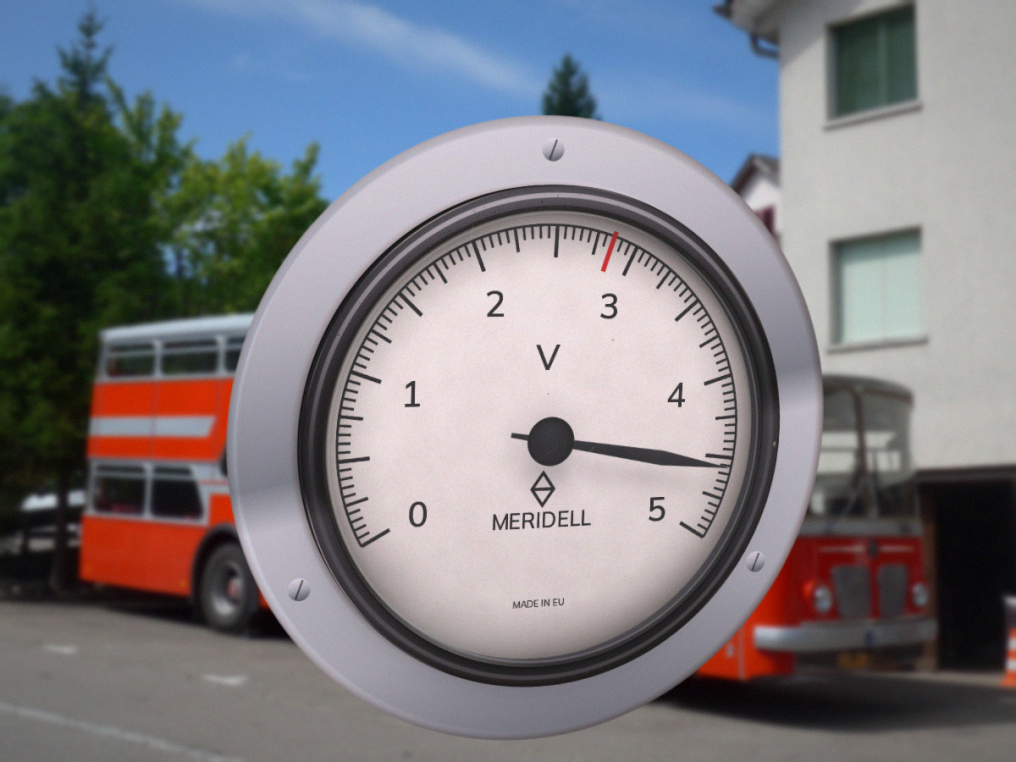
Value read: 4.55V
